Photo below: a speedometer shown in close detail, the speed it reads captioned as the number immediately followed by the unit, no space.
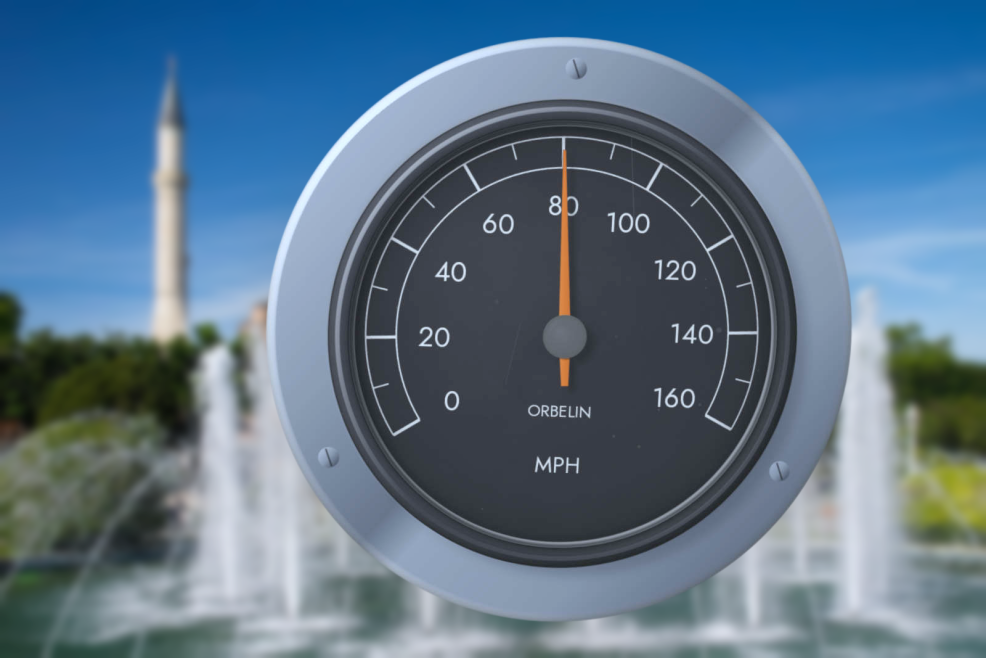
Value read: 80mph
